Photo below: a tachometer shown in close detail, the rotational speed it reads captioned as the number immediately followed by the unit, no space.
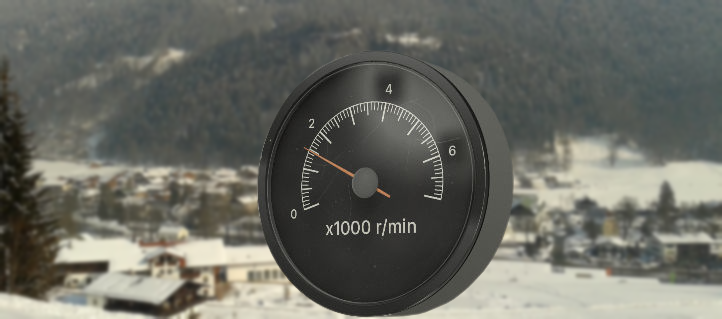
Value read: 1500rpm
